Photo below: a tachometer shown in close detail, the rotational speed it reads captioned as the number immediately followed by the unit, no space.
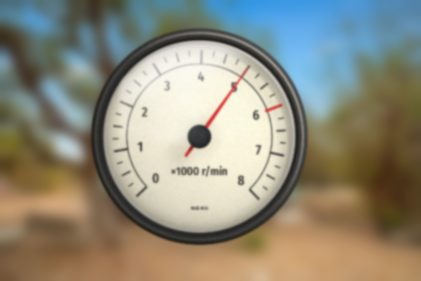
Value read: 5000rpm
